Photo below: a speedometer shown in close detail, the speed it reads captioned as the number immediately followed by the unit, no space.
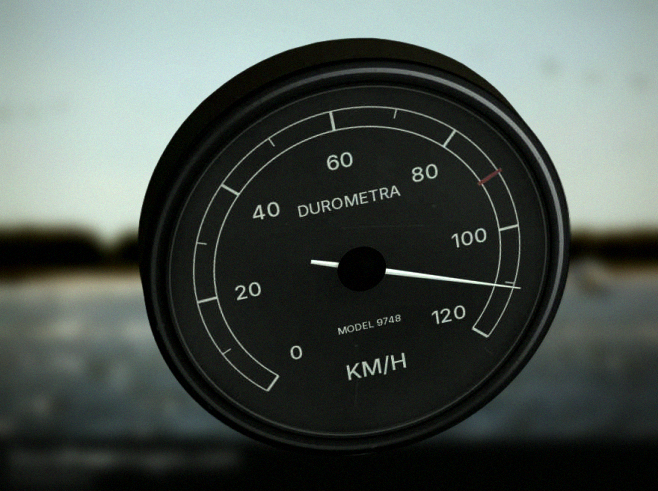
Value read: 110km/h
